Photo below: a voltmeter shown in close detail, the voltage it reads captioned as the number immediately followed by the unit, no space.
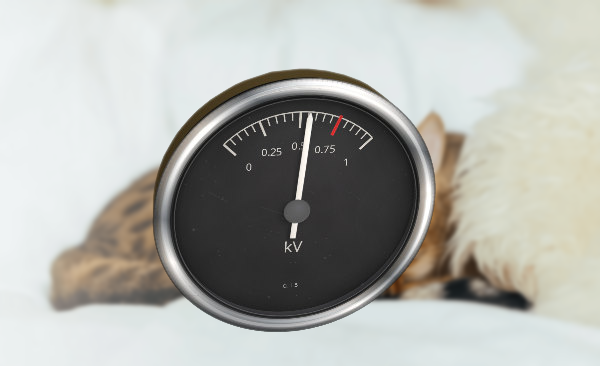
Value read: 0.55kV
